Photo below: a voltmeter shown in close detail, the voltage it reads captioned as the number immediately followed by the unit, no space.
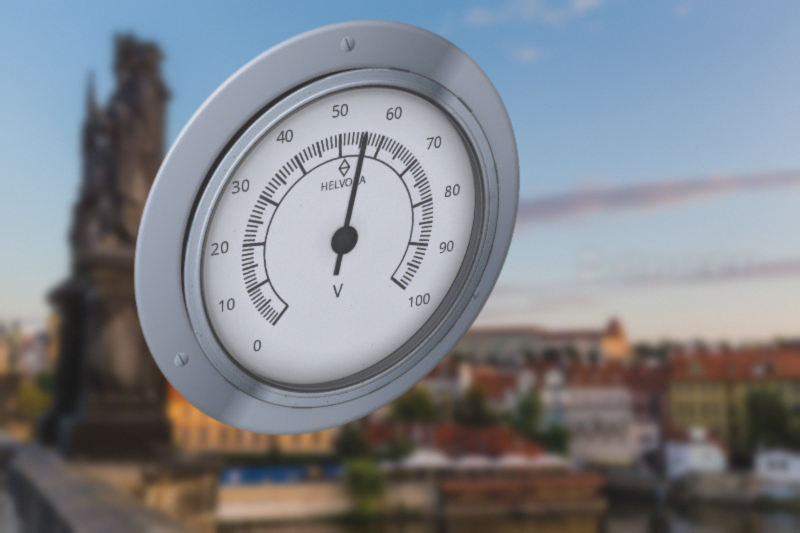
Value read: 55V
